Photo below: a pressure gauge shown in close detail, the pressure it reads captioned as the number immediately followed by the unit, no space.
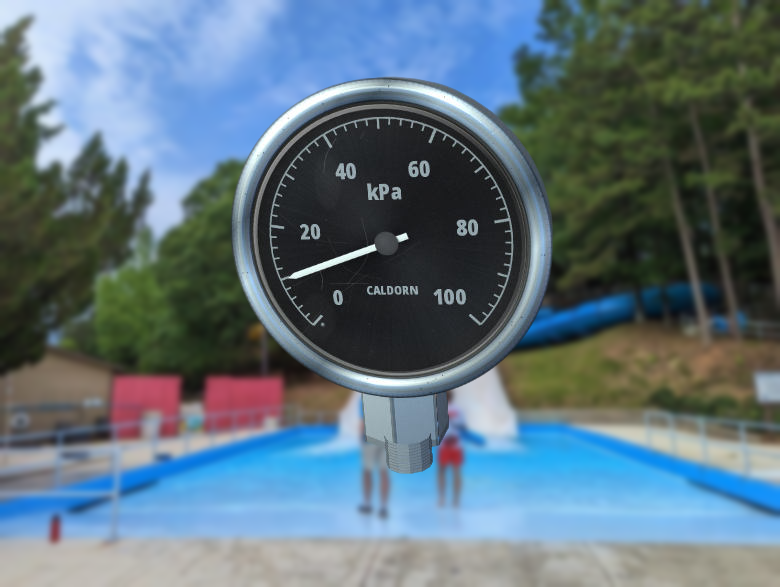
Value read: 10kPa
